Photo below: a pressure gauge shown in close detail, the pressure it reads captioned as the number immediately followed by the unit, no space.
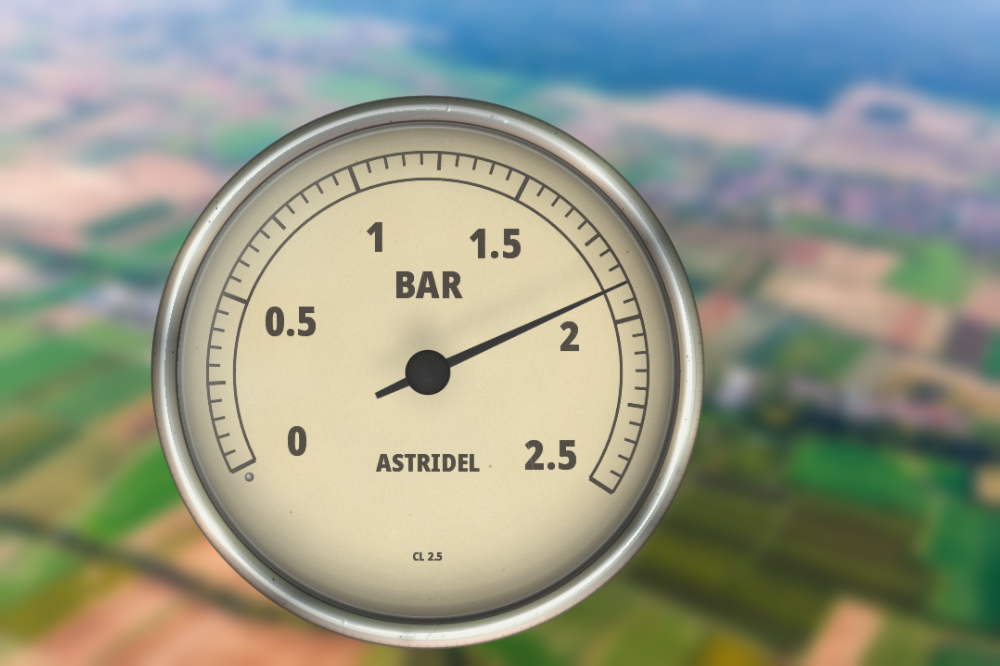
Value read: 1.9bar
